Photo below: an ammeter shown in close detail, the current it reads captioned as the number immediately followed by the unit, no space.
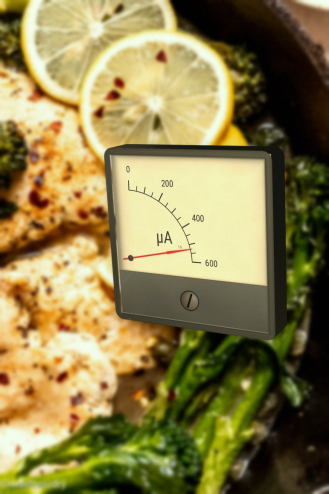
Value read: 525µA
